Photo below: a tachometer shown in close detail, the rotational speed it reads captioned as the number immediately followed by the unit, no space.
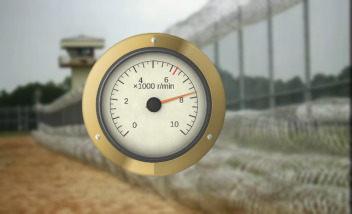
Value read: 7750rpm
